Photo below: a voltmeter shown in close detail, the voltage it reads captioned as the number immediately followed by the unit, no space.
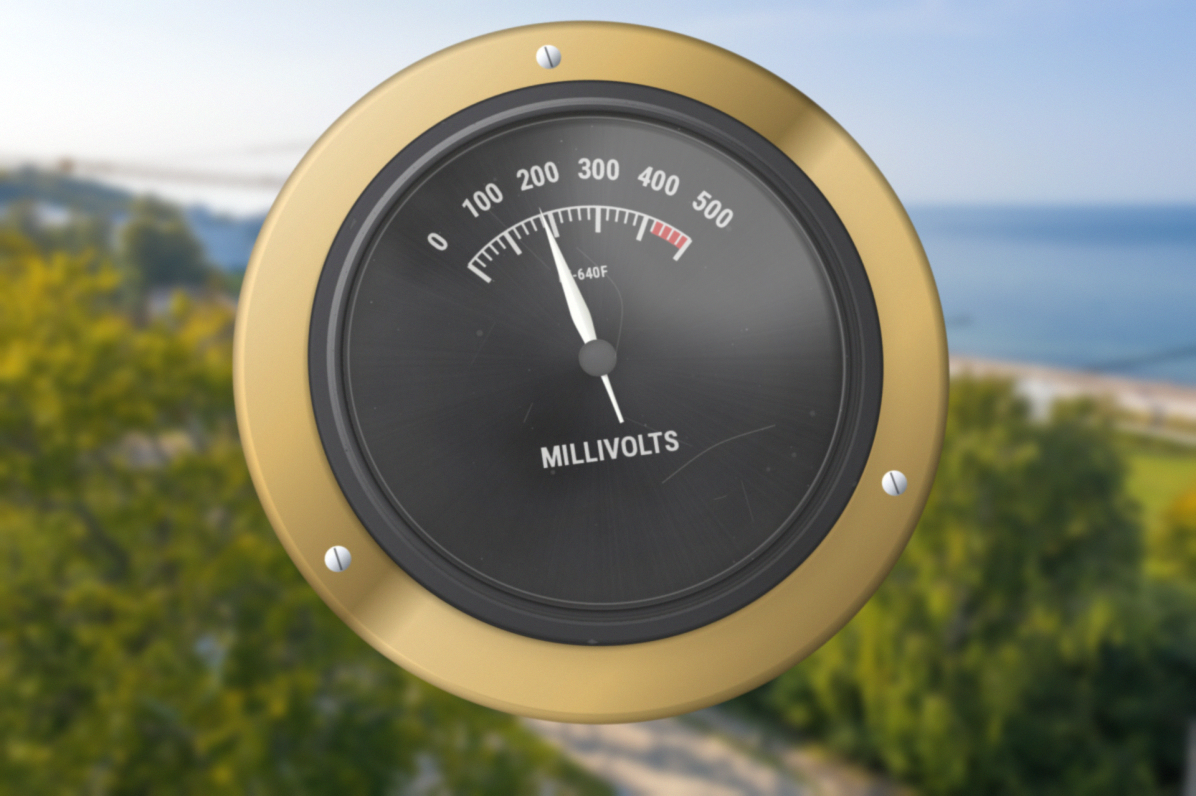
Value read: 180mV
